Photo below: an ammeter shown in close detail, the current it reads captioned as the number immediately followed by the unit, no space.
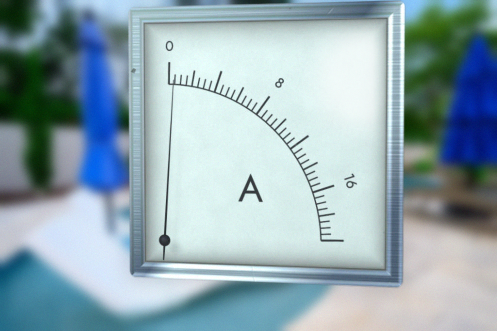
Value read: 0.5A
